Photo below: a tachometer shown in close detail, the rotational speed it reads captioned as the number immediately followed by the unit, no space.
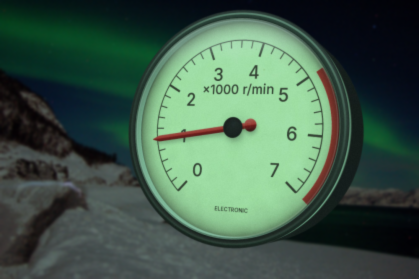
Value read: 1000rpm
